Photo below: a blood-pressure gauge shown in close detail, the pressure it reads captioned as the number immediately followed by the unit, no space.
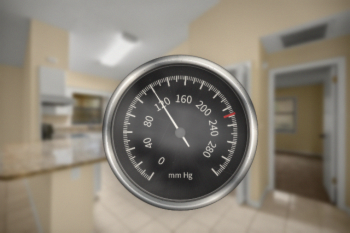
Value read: 120mmHg
